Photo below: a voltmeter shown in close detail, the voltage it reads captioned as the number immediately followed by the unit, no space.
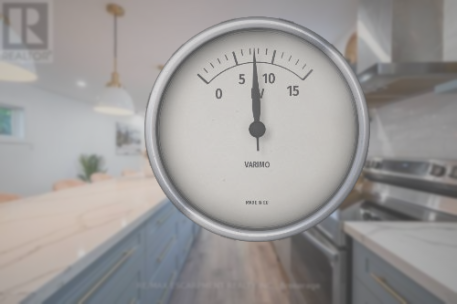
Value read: 7.5kV
